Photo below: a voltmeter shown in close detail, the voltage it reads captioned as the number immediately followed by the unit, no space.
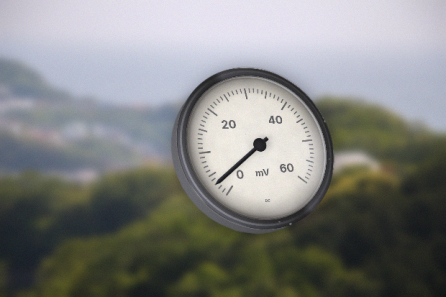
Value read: 3mV
